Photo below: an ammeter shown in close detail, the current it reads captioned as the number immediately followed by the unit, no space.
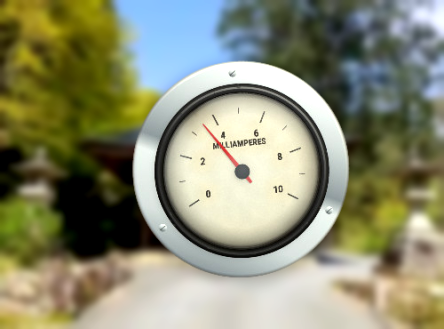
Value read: 3.5mA
